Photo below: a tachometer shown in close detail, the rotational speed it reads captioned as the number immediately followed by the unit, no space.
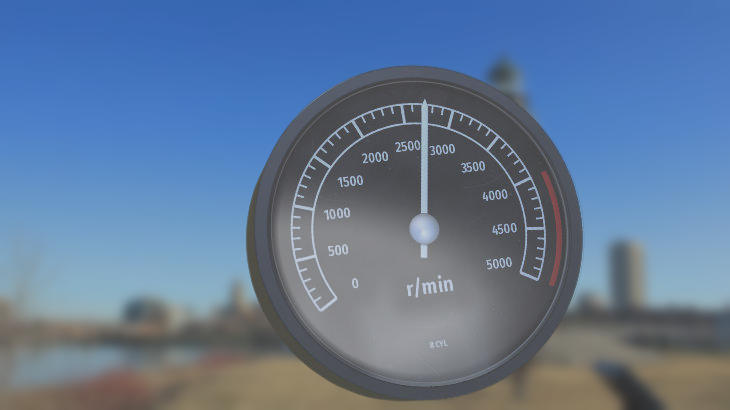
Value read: 2700rpm
